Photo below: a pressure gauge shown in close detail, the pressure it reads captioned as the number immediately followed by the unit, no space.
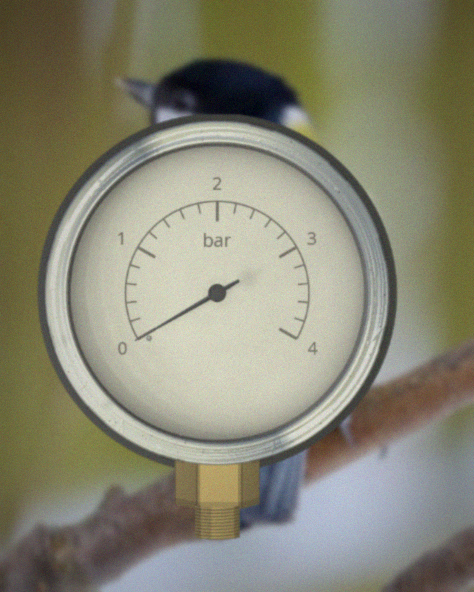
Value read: 0bar
